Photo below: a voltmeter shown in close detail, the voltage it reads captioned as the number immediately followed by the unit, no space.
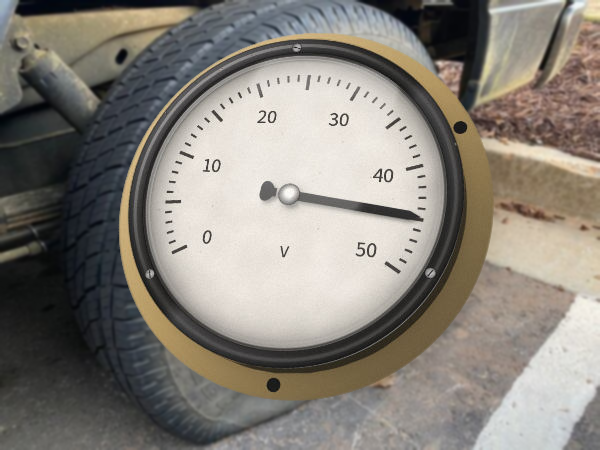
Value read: 45V
